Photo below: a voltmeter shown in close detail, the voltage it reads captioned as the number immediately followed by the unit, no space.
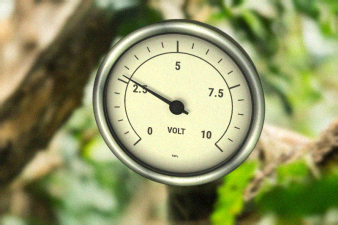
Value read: 2.75V
